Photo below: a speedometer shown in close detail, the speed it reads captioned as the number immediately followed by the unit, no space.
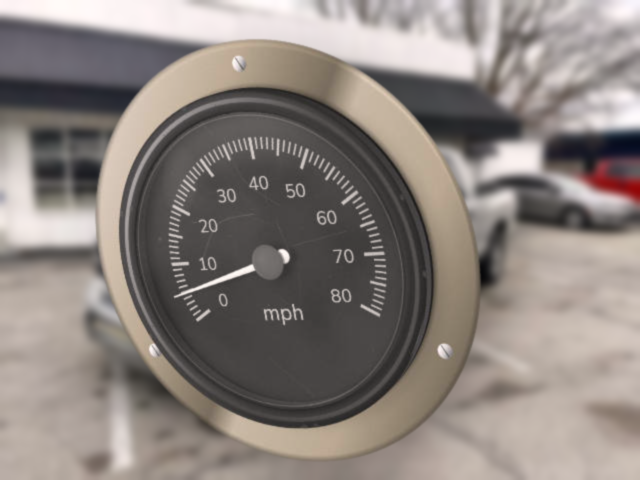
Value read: 5mph
